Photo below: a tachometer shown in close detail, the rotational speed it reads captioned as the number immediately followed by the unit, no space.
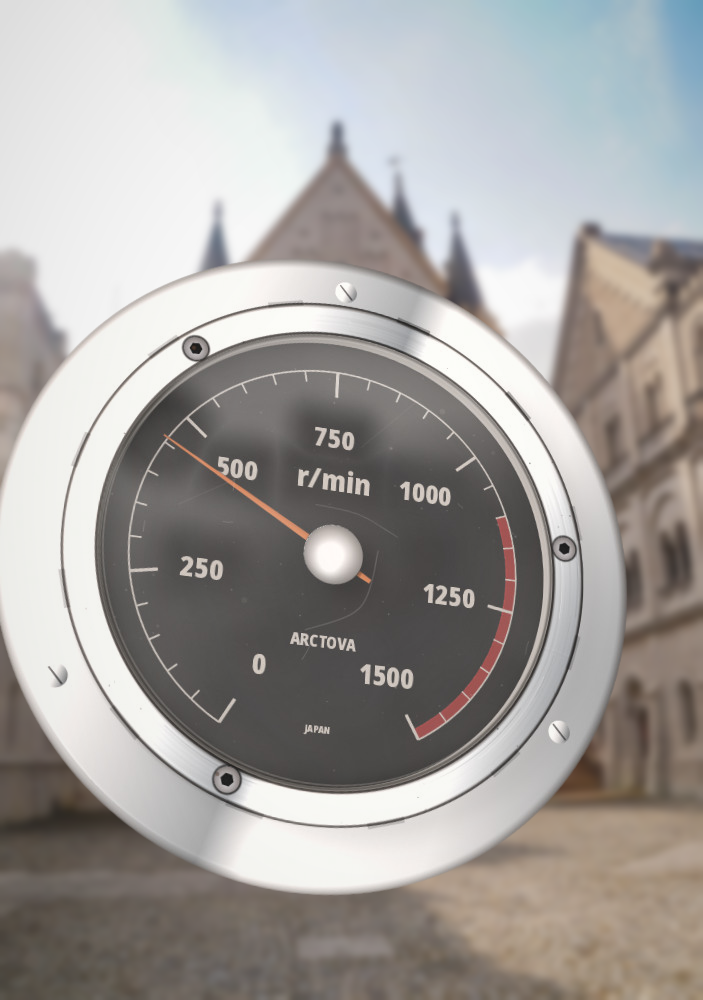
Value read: 450rpm
